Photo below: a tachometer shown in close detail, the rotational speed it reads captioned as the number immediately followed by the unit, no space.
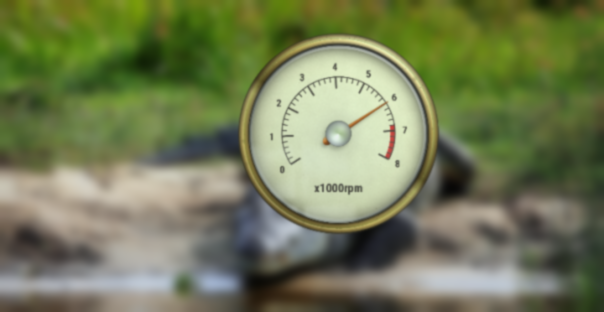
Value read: 6000rpm
